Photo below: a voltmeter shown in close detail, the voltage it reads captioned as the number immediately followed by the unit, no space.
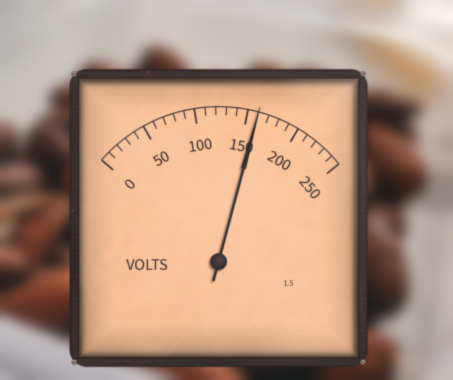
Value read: 160V
